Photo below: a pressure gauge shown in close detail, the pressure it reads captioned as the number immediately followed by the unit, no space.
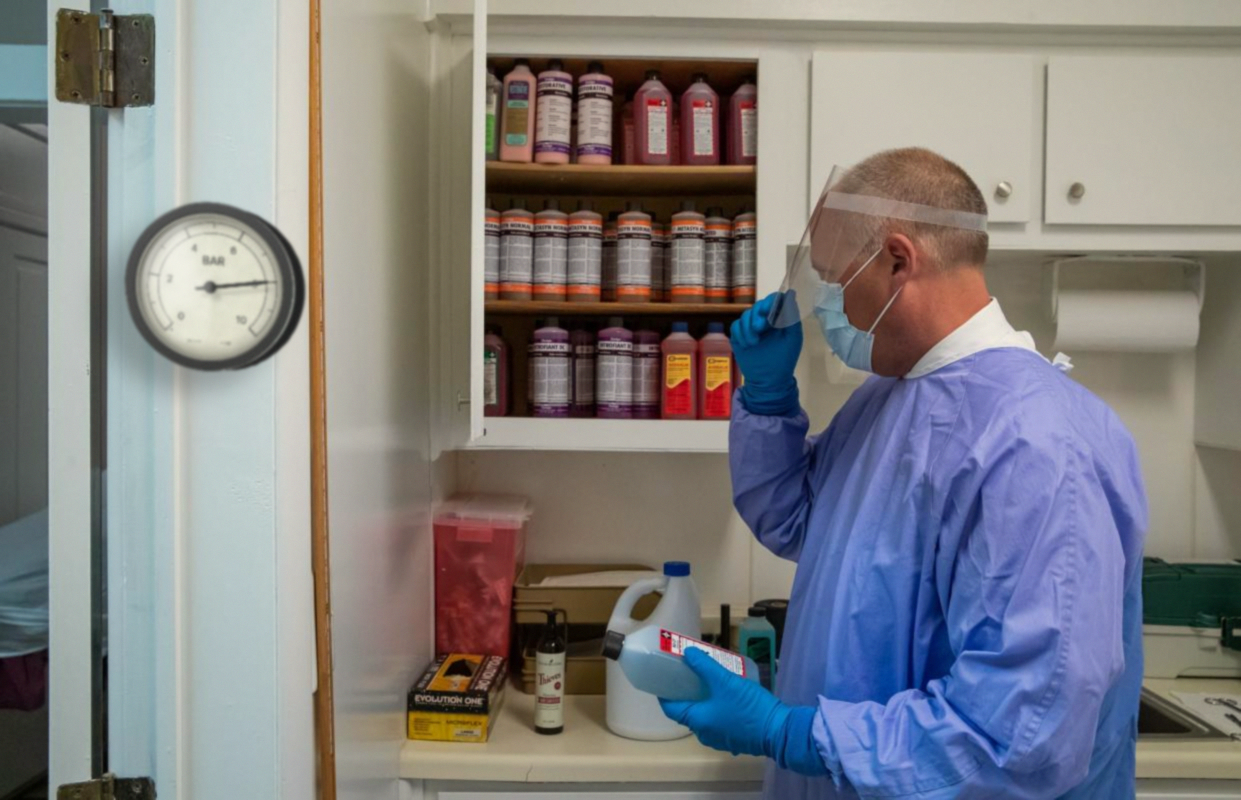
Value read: 8bar
